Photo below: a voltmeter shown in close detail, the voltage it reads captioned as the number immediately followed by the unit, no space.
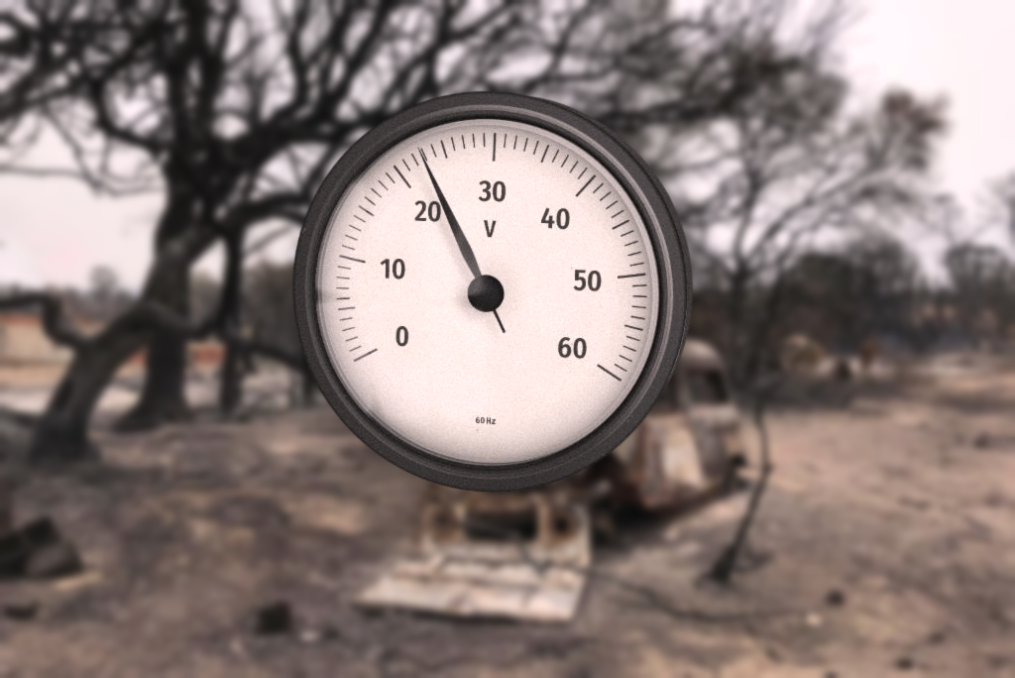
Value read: 23V
